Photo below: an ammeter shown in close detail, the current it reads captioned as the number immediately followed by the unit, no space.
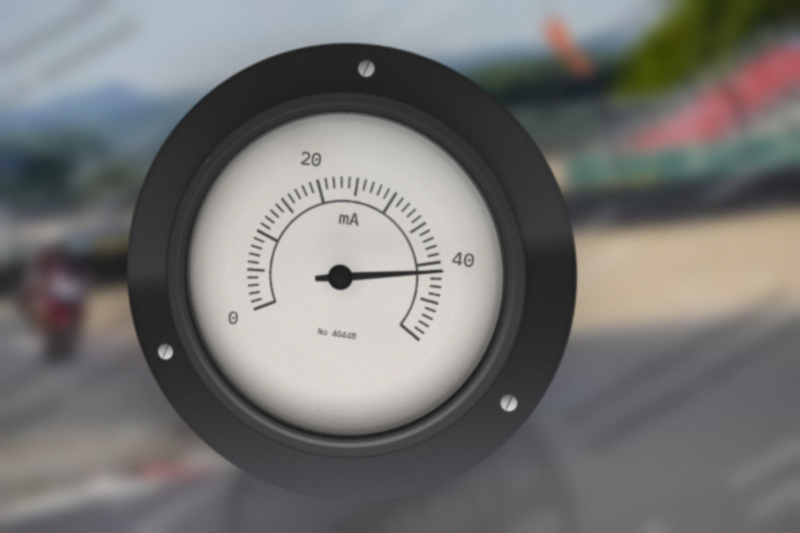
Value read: 41mA
